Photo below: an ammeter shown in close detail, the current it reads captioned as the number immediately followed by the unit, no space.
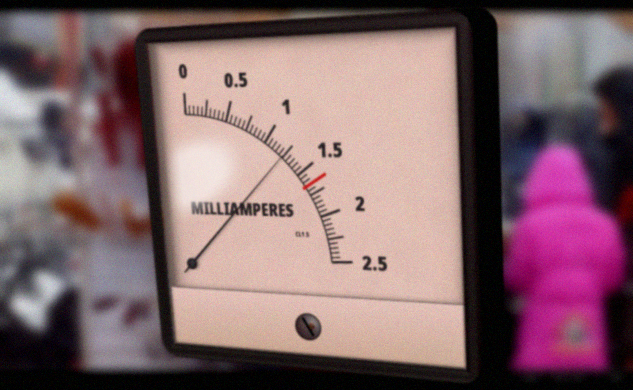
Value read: 1.25mA
